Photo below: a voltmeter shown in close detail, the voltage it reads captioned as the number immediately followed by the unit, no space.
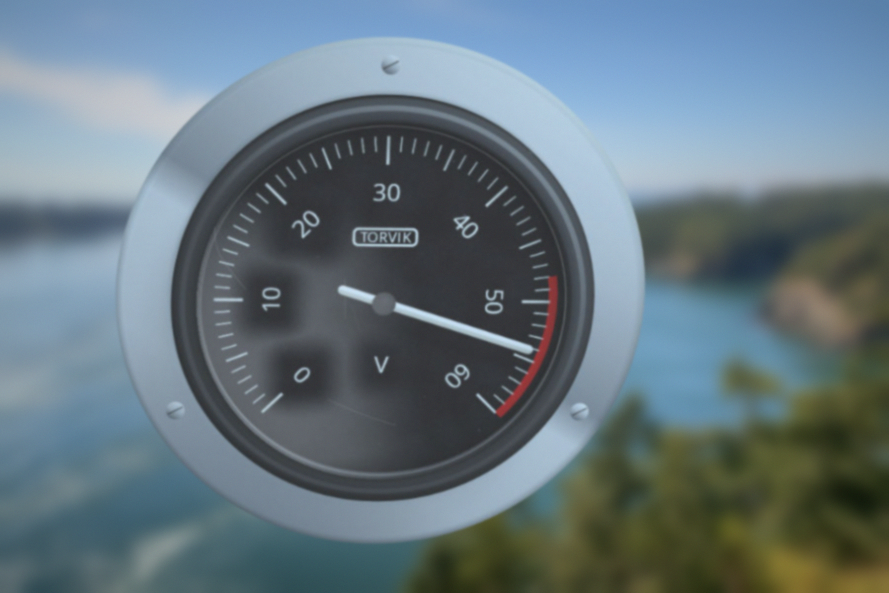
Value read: 54V
